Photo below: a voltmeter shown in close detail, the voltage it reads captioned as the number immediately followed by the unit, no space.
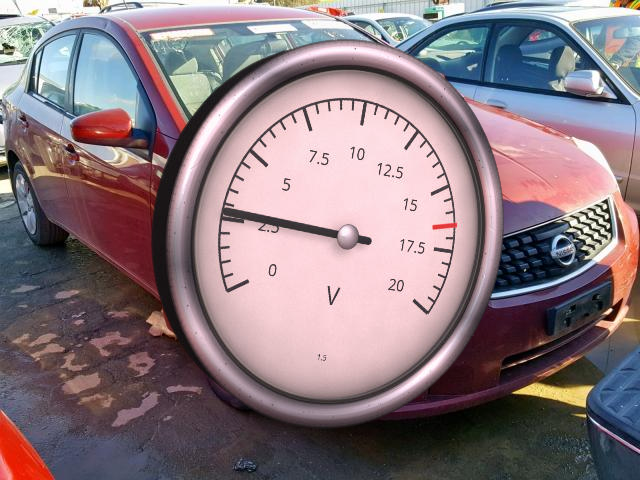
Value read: 2.75V
